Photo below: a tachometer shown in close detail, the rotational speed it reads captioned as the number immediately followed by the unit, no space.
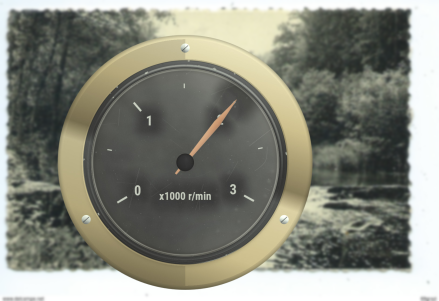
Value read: 2000rpm
